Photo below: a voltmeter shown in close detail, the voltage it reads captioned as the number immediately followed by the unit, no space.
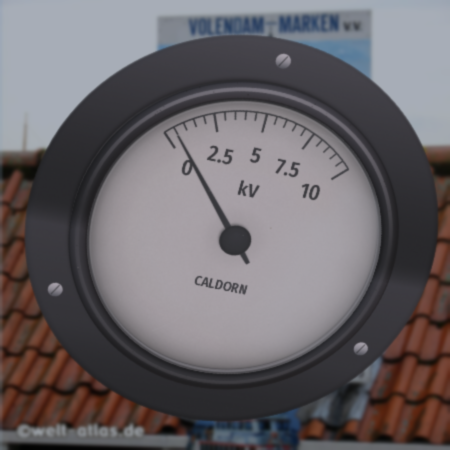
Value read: 0.5kV
